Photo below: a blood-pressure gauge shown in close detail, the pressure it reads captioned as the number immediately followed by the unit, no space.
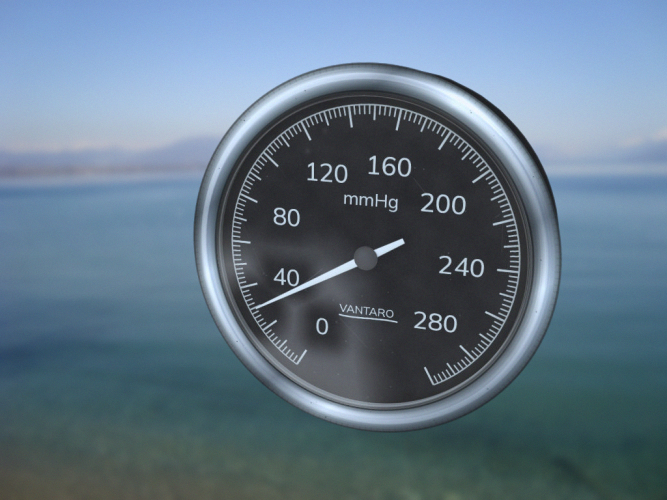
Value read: 30mmHg
